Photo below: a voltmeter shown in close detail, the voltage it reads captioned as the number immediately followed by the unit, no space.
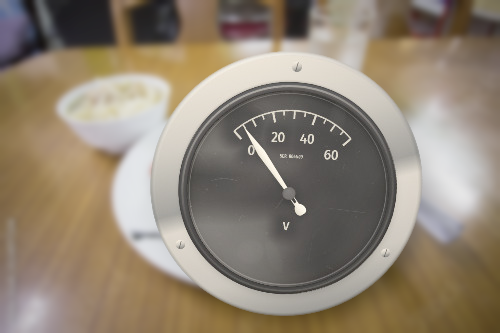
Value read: 5V
